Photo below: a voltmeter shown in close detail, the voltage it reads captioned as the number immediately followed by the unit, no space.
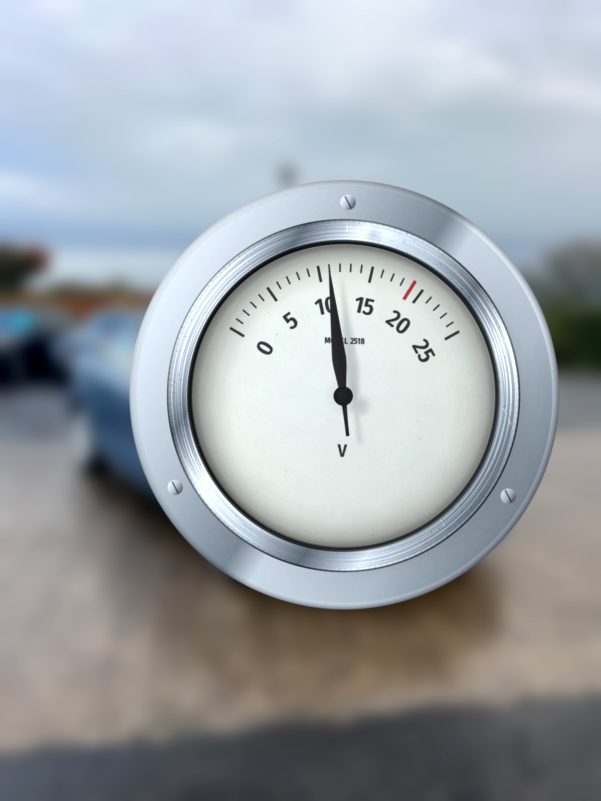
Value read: 11V
